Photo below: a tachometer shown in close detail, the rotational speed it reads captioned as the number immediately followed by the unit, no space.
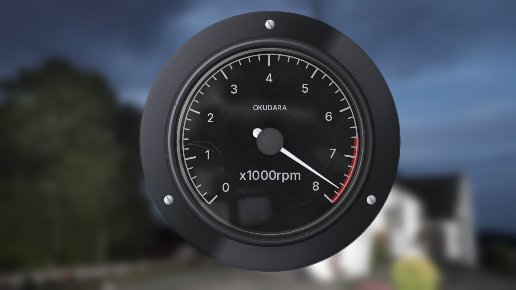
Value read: 7700rpm
